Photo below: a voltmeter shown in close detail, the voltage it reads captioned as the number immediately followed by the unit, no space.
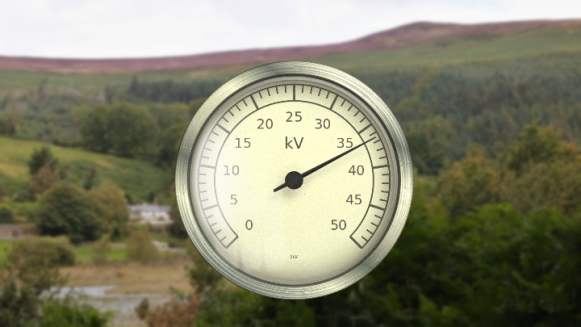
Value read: 36.5kV
